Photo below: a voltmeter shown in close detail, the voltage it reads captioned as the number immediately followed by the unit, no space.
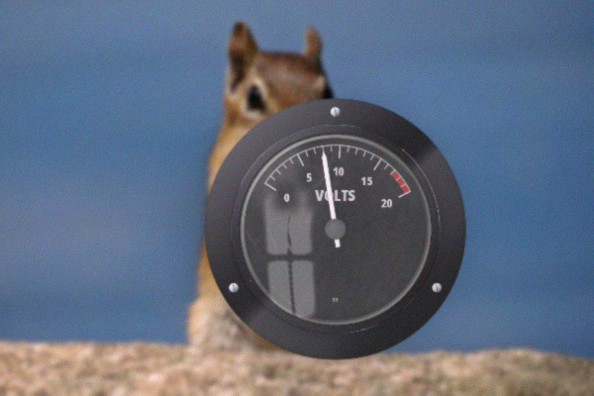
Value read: 8V
